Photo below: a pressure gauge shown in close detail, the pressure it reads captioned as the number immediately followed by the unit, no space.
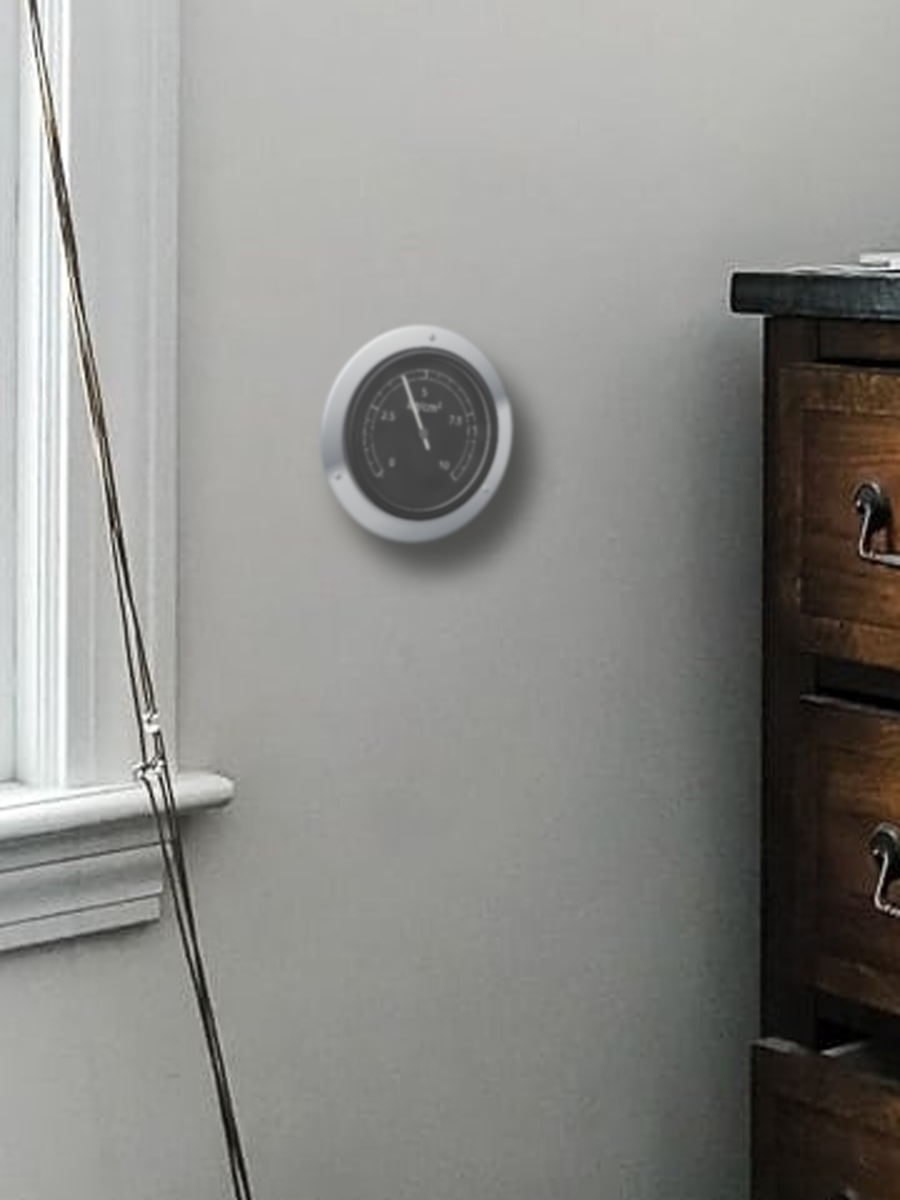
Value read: 4kg/cm²
